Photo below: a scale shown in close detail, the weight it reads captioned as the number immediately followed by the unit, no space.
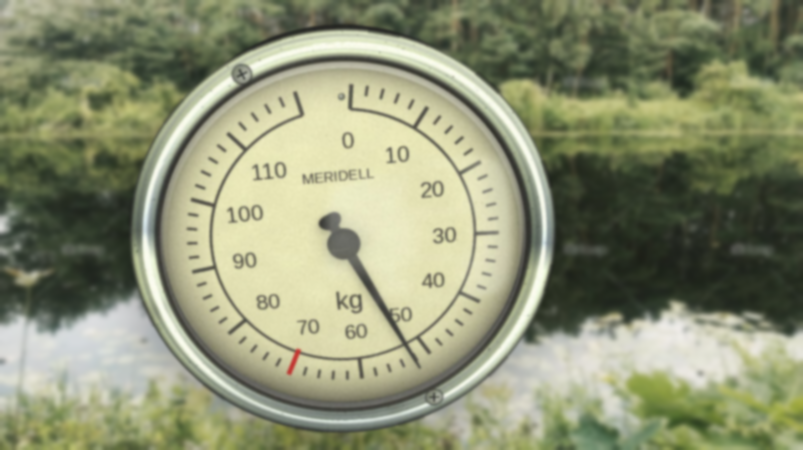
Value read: 52kg
